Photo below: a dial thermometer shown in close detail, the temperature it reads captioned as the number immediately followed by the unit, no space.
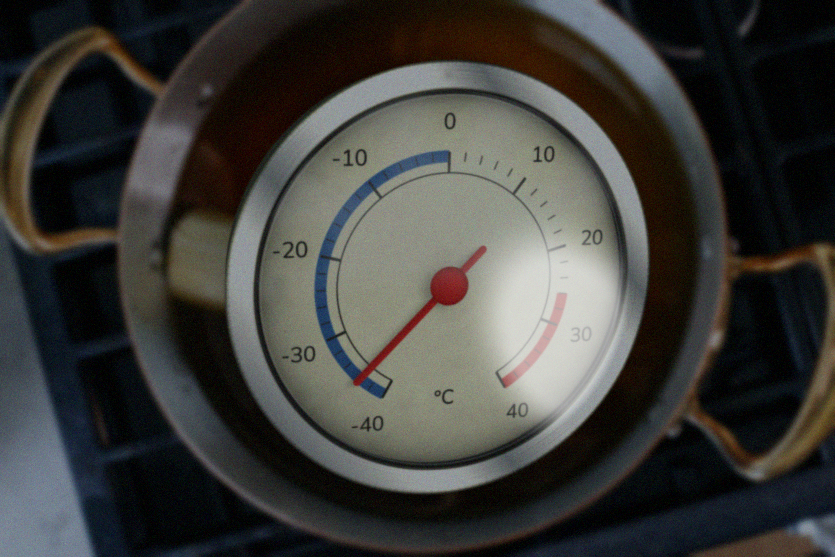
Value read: -36°C
